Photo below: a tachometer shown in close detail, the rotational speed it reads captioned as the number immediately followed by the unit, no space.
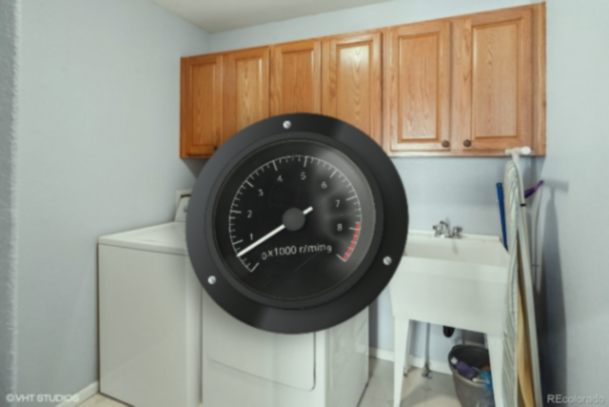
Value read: 600rpm
